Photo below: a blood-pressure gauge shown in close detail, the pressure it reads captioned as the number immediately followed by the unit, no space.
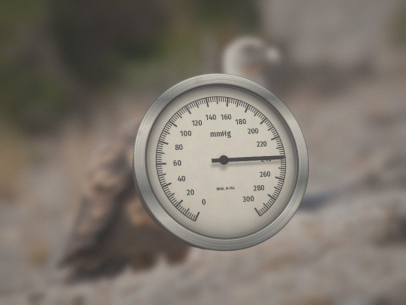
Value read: 240mmHg
